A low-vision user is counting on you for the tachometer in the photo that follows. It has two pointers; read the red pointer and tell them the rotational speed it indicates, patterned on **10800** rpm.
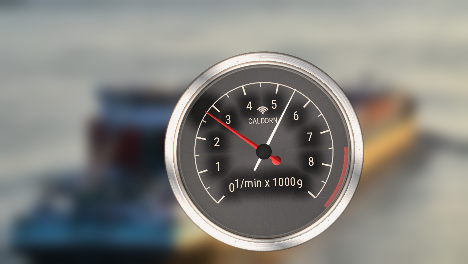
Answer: **2750** rpm
